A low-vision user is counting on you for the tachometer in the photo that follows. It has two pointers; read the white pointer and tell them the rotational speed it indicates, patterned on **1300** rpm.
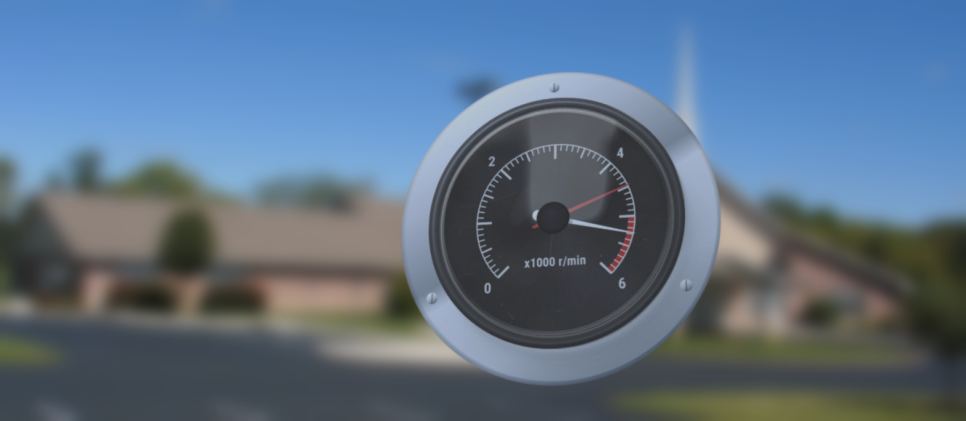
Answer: **5300** rpm
